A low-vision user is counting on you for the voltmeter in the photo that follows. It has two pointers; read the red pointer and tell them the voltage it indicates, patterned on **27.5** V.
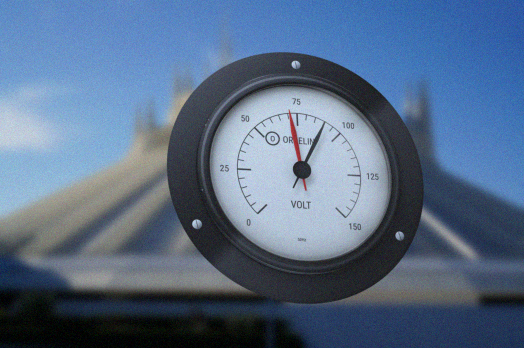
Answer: **70** V
